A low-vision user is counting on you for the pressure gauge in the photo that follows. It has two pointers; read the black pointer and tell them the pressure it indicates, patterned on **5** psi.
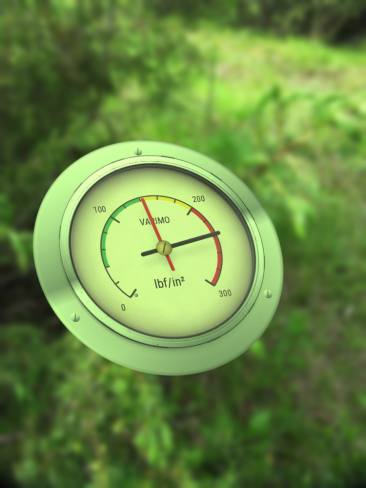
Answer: **240** psi
